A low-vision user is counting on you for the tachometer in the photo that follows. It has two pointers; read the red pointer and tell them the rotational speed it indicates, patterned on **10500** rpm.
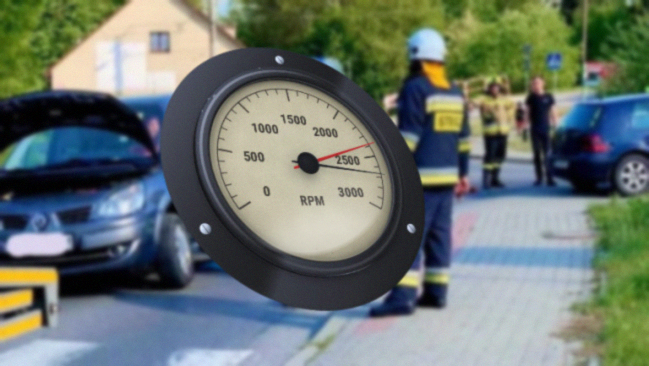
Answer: **2400** rpm
